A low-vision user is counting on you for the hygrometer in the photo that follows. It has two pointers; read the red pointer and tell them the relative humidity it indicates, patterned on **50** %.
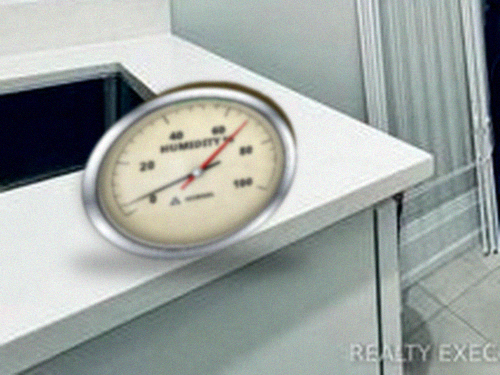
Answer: **68** %
